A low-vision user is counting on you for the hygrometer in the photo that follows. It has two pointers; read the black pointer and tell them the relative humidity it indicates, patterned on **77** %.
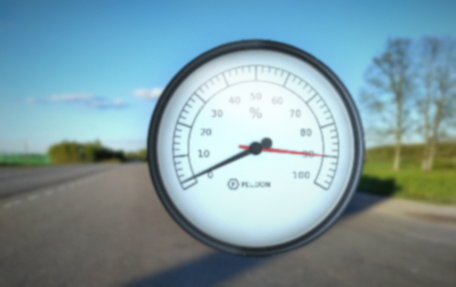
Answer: **2** %
